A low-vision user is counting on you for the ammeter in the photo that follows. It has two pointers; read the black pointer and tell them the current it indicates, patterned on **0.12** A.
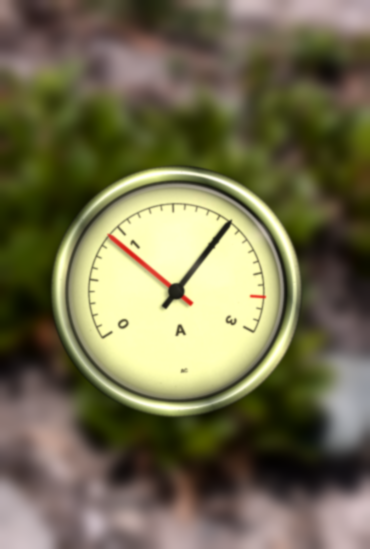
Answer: **2** A
